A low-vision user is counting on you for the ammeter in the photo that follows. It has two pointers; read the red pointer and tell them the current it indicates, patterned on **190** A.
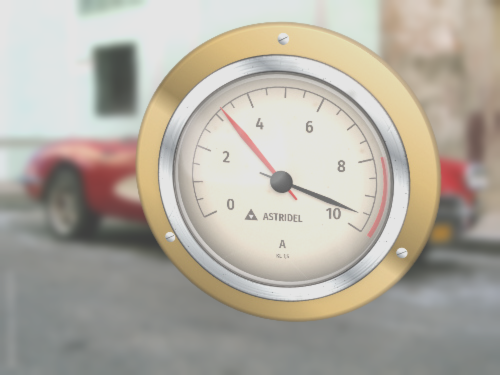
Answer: **3.25** A
